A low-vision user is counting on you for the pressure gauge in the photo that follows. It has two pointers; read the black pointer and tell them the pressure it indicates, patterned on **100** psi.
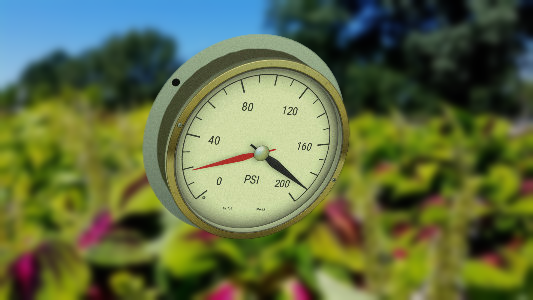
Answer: **190** psi
